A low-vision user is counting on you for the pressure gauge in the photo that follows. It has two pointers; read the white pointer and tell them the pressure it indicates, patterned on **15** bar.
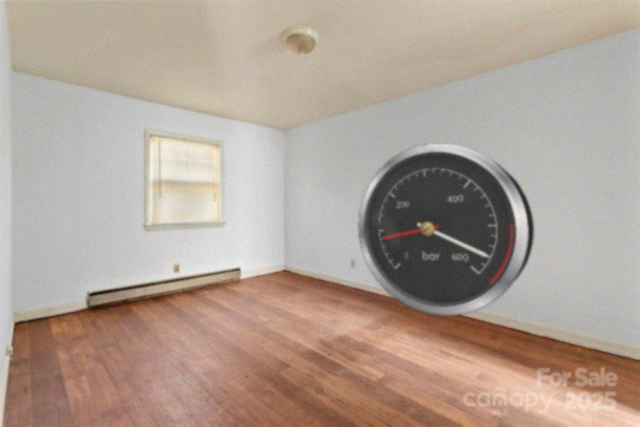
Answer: **560** bar
